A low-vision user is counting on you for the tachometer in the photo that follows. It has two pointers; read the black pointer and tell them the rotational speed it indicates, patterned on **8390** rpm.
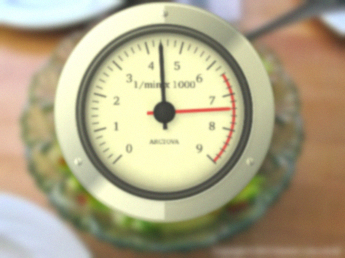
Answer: **4400** rpm
